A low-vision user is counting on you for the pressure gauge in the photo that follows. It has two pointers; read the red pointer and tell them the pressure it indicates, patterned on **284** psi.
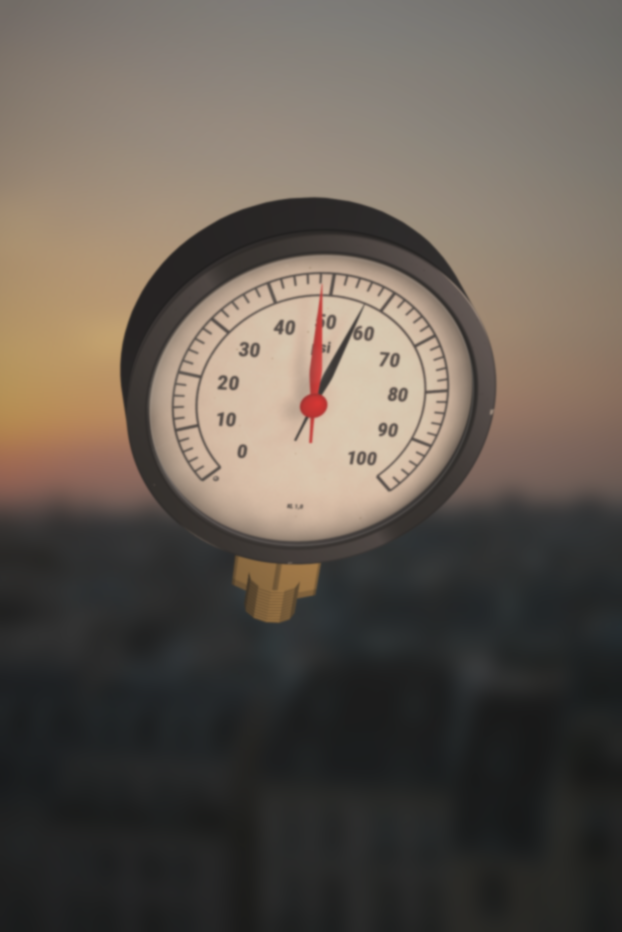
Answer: **48** psi
